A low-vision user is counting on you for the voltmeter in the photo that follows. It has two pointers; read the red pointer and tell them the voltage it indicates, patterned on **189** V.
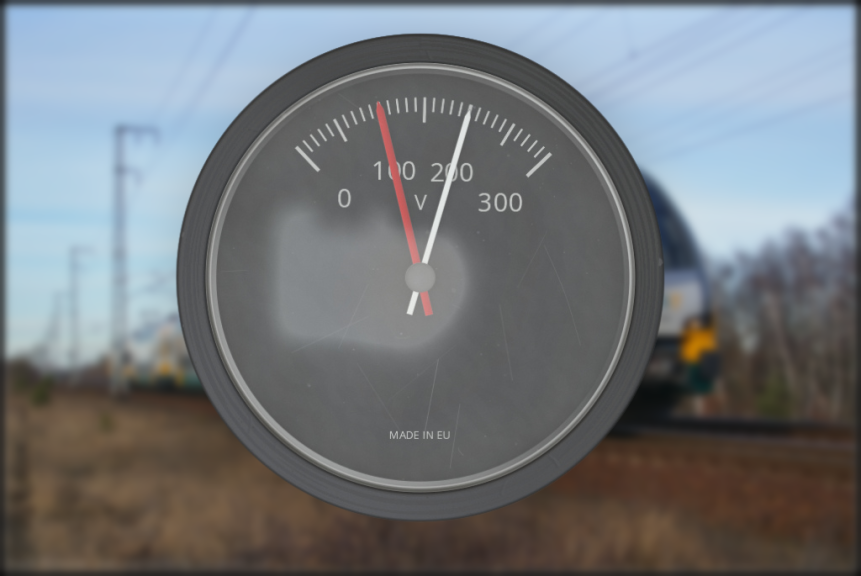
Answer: **100** V
